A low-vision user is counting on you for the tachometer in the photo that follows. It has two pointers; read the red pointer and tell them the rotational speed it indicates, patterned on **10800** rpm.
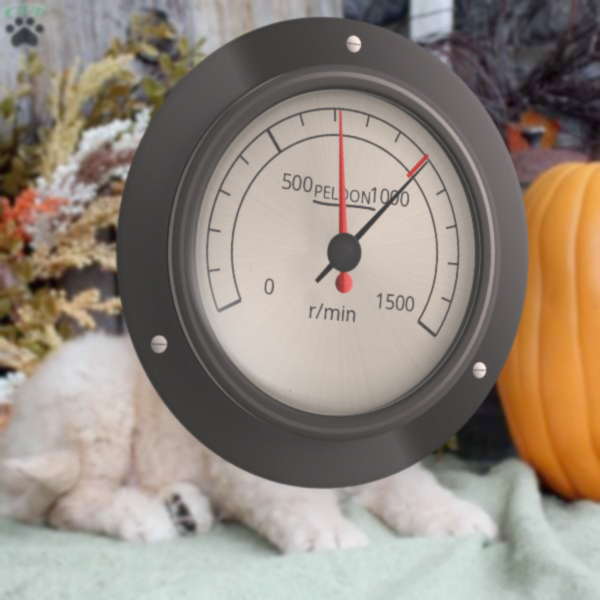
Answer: **700** rpm
